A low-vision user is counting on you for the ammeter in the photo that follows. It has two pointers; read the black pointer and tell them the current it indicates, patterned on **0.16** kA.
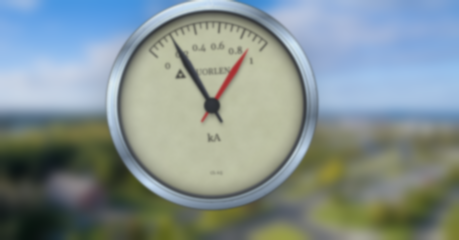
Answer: **0.2** kA
